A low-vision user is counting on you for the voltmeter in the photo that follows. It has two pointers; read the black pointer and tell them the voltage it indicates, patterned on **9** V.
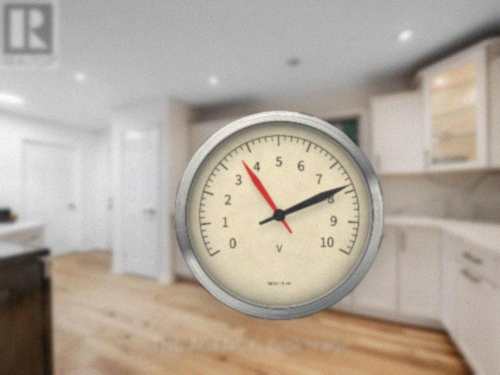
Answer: **7.8** V
